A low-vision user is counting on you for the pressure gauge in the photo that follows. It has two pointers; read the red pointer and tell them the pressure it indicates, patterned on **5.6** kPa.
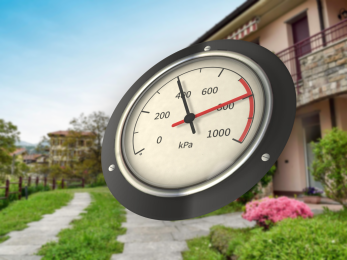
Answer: **800** kPa
